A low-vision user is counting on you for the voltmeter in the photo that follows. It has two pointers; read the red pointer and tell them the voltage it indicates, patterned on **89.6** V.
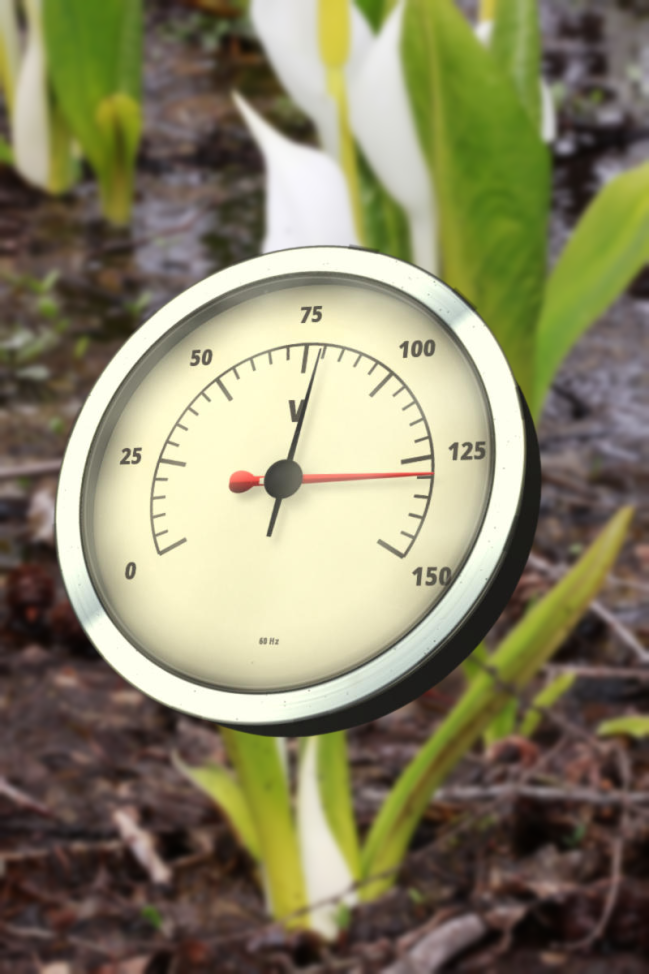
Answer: **130** V
